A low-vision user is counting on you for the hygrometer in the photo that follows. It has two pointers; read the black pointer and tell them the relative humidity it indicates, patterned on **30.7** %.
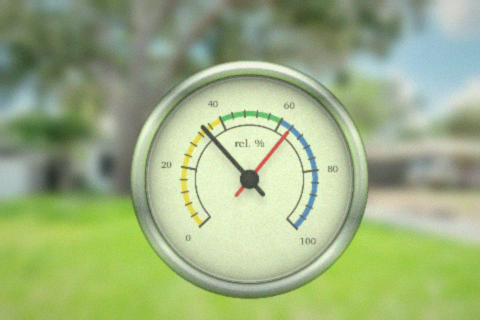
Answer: **34** %
